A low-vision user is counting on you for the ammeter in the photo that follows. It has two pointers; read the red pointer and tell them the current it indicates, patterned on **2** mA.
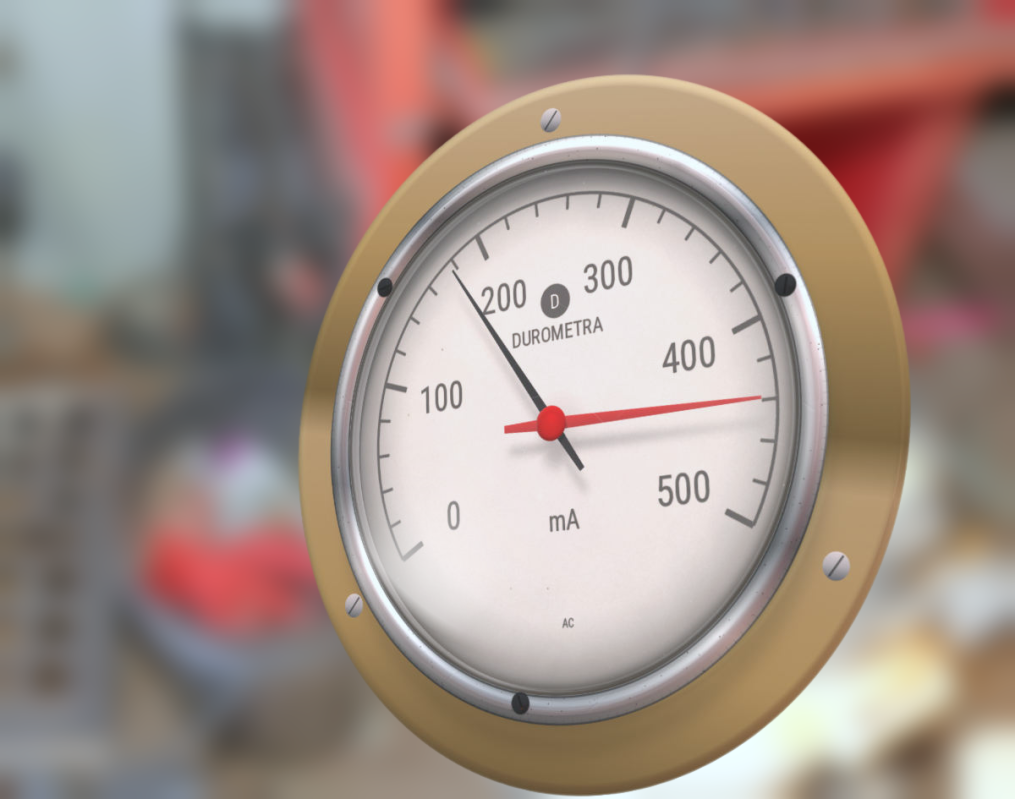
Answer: **440** mA
